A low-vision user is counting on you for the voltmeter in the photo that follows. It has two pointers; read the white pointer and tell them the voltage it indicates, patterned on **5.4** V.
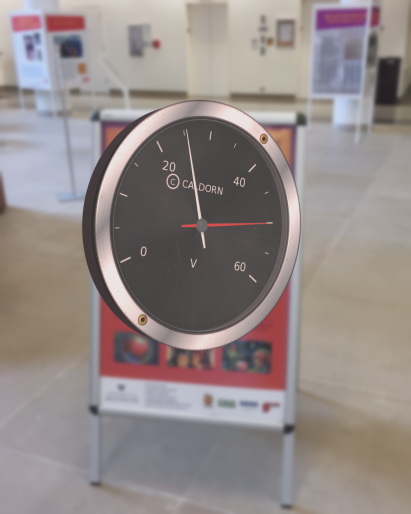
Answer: **25** V
